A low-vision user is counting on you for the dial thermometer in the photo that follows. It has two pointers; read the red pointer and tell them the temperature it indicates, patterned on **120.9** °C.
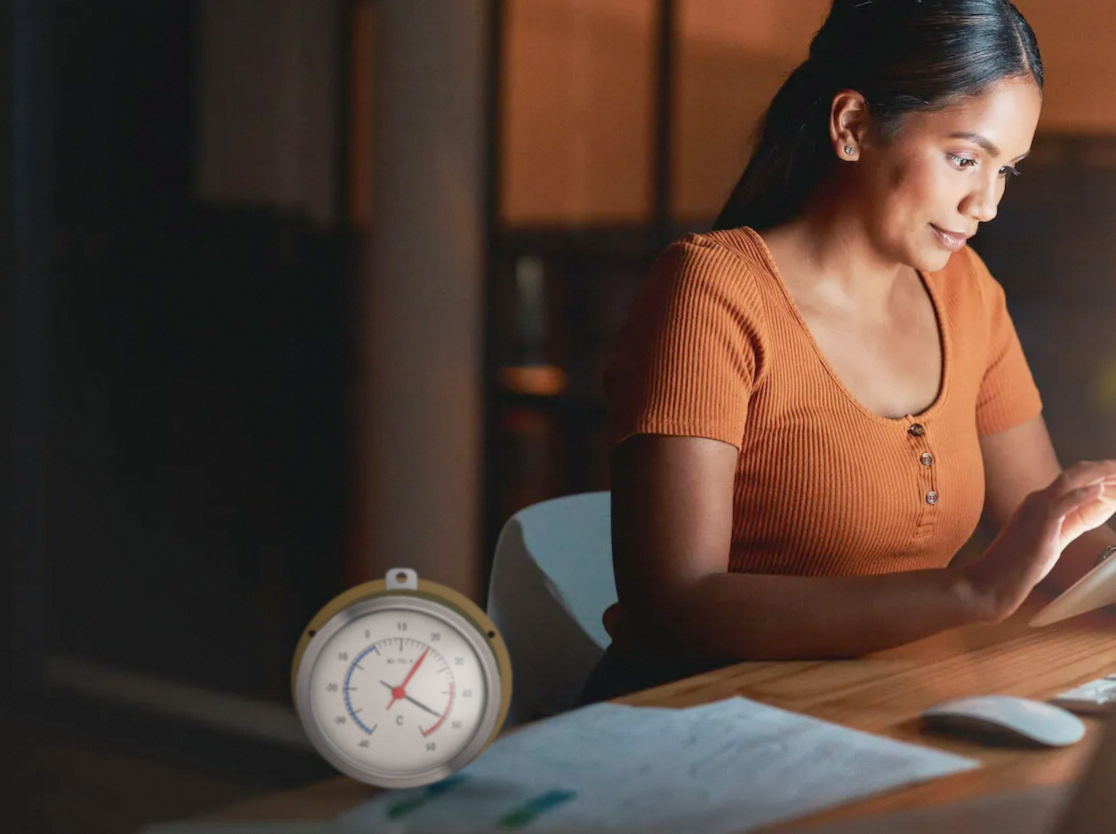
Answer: **20** °C
